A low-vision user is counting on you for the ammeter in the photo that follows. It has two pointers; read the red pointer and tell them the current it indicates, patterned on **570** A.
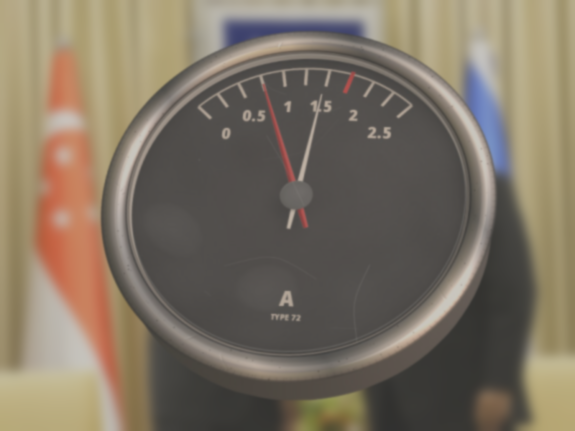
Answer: **0.75** A
